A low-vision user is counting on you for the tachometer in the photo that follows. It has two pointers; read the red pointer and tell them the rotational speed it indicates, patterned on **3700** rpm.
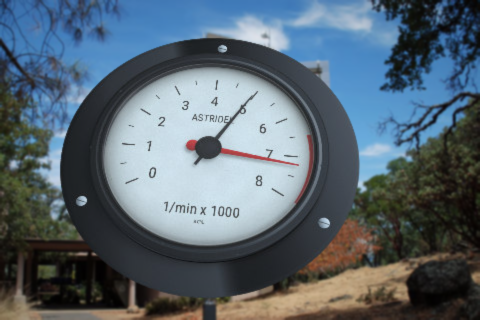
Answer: **7250** rpm
